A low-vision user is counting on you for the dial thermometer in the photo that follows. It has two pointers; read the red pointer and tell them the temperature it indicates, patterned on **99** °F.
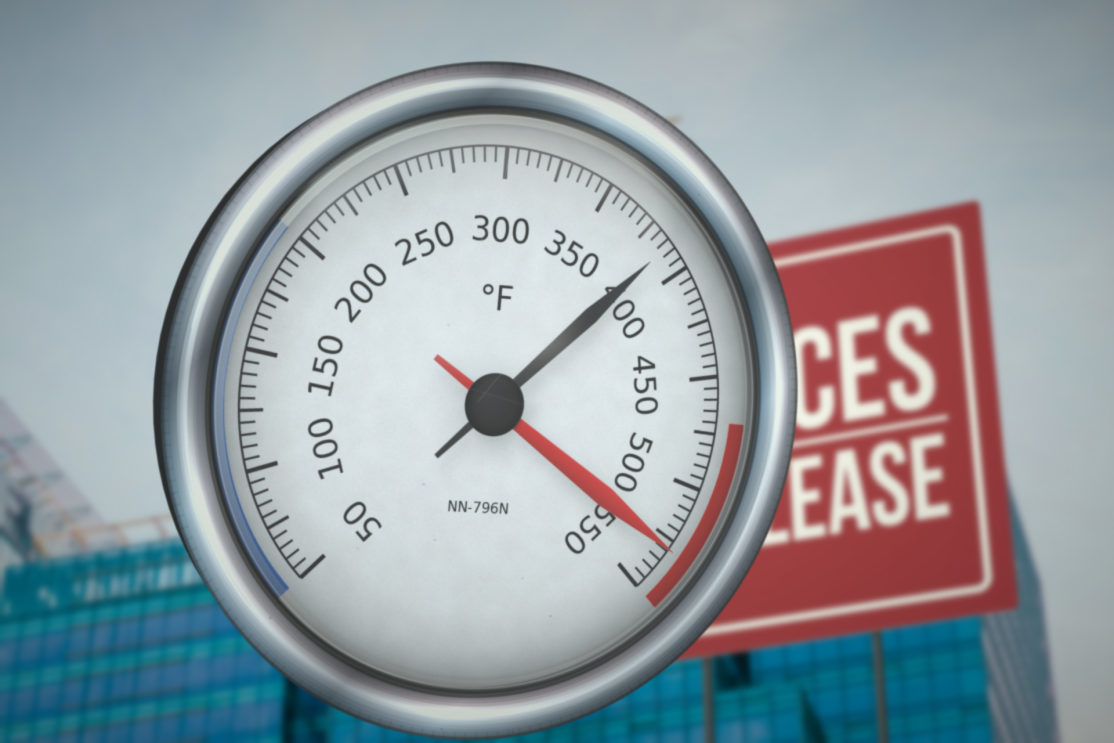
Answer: **530** °F
